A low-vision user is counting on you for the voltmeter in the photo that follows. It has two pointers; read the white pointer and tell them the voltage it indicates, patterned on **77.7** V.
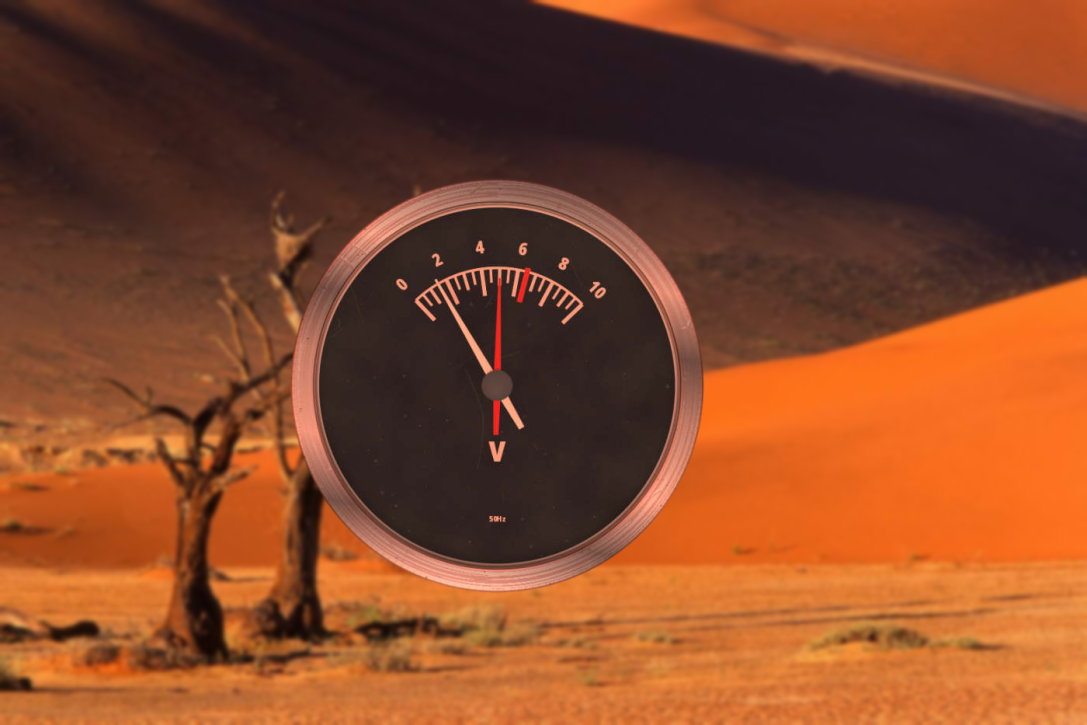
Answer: **1.5** V
